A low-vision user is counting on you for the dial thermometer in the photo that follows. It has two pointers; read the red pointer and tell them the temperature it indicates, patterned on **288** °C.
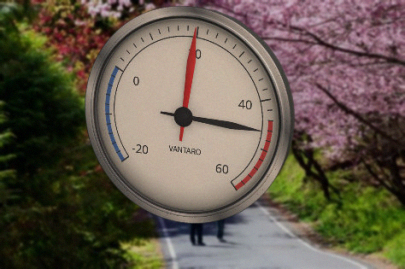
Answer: **20** °C
